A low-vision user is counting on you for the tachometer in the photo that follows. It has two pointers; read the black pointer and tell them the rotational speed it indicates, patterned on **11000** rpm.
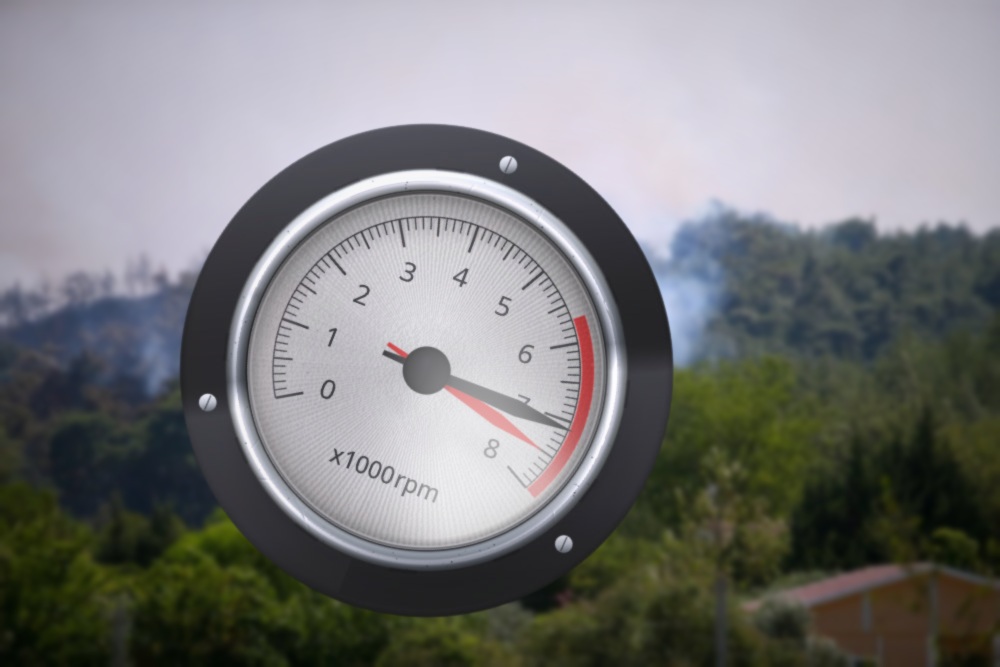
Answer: **7100** rpm
